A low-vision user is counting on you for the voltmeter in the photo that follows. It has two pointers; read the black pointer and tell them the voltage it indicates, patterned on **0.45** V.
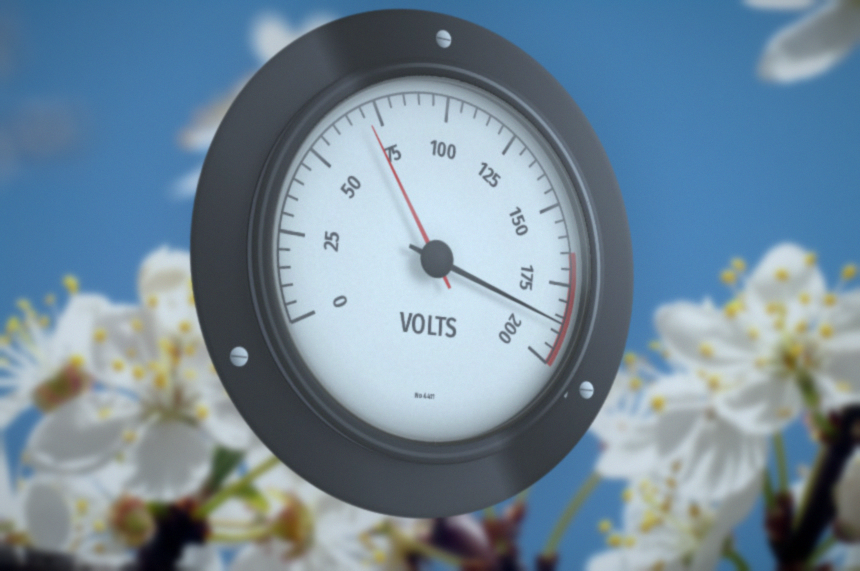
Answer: **187.5** V
